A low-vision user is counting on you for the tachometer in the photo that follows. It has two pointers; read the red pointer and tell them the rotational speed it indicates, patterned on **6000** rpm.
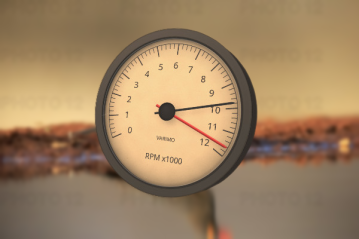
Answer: **11600** rpm
